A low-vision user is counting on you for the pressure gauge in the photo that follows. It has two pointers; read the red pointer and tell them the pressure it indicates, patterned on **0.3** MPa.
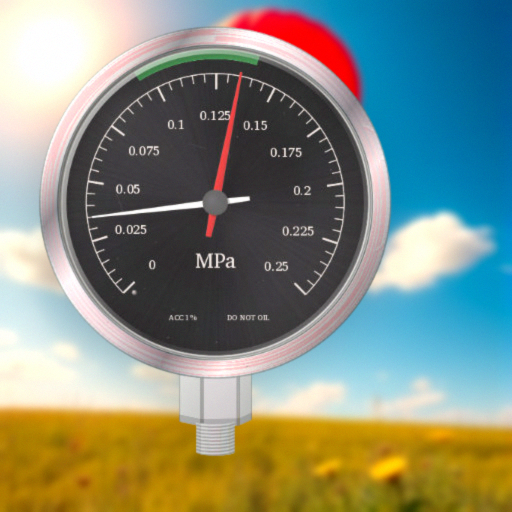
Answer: **0.135** MPa
